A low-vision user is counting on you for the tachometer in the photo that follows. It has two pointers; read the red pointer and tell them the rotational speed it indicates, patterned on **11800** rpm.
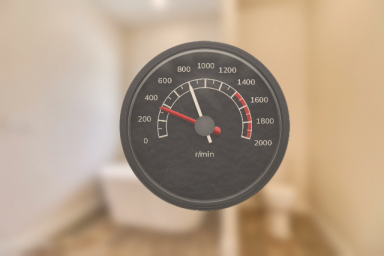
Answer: **350** rpm
